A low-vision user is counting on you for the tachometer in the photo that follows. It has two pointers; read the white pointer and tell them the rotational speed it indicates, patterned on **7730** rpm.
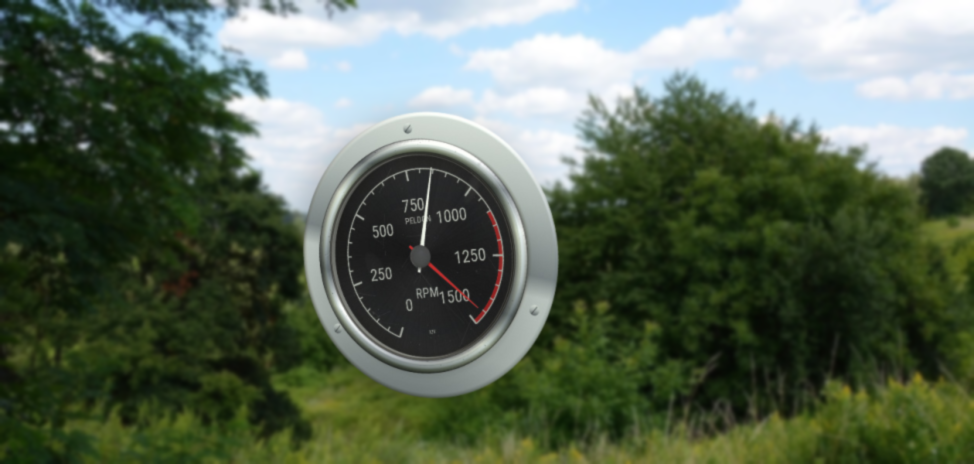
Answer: **850** rpm
